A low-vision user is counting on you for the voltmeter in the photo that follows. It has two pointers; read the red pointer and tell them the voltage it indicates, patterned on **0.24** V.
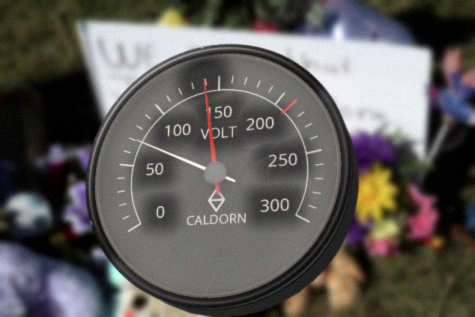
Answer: **140** V
